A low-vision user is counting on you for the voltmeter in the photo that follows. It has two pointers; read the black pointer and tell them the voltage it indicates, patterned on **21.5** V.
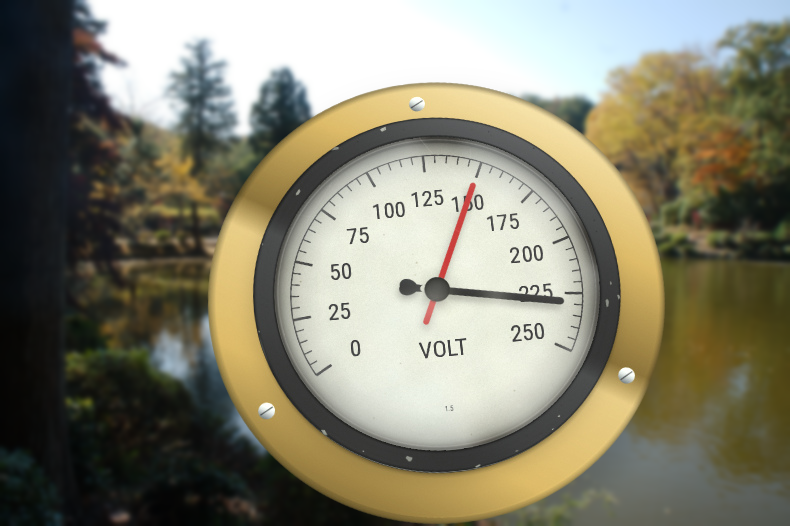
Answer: **230** V
